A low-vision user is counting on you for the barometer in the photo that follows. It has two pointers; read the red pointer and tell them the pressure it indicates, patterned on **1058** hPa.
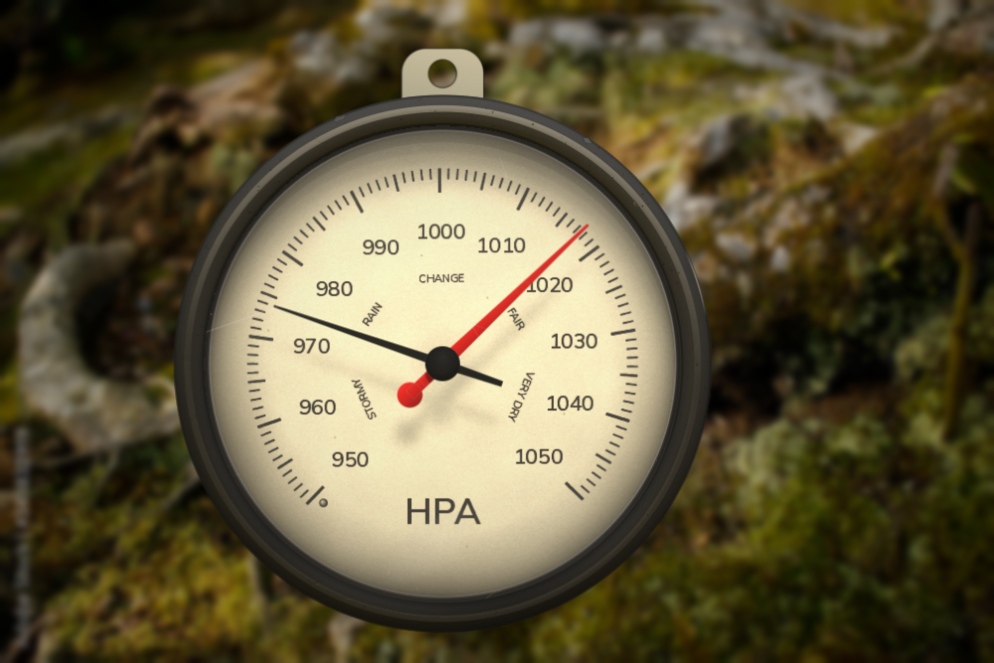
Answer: **1017.5** hPa
